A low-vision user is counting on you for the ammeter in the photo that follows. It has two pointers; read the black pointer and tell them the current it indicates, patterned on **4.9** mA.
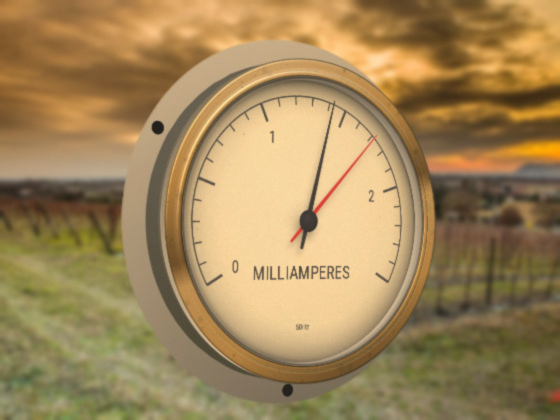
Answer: **1.4** mA
